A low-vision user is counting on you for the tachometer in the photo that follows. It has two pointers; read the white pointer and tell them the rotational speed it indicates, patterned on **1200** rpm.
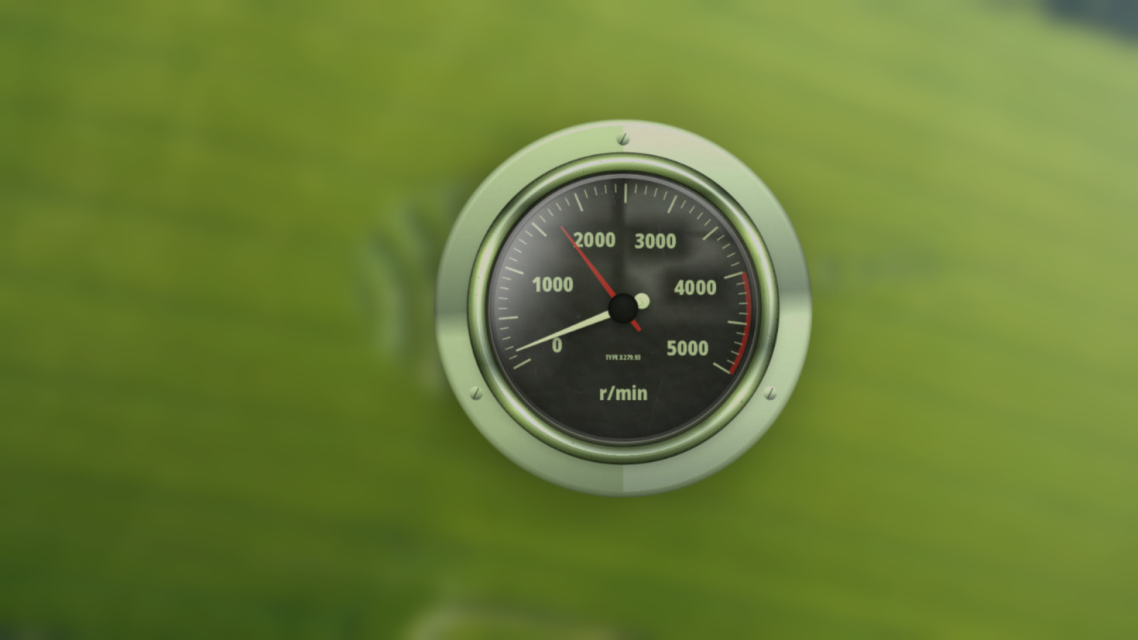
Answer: **150** rpm
